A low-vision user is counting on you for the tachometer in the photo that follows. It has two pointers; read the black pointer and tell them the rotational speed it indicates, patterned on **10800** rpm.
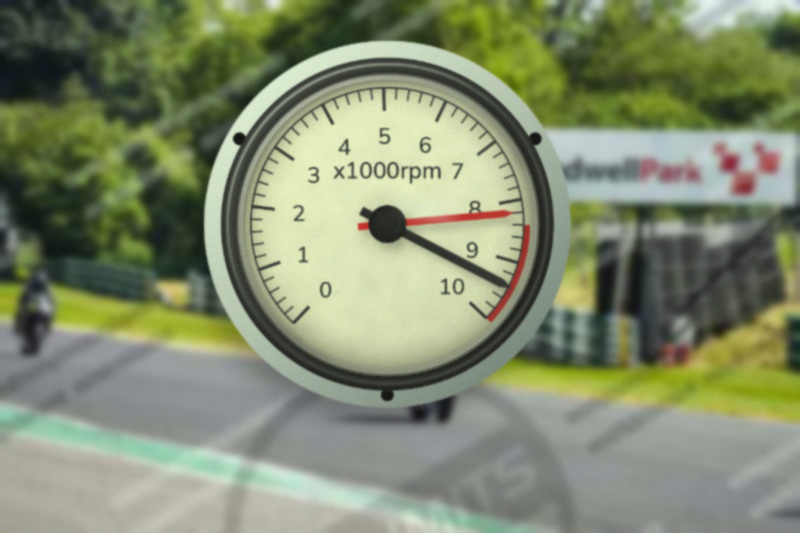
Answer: **9400** rpm
